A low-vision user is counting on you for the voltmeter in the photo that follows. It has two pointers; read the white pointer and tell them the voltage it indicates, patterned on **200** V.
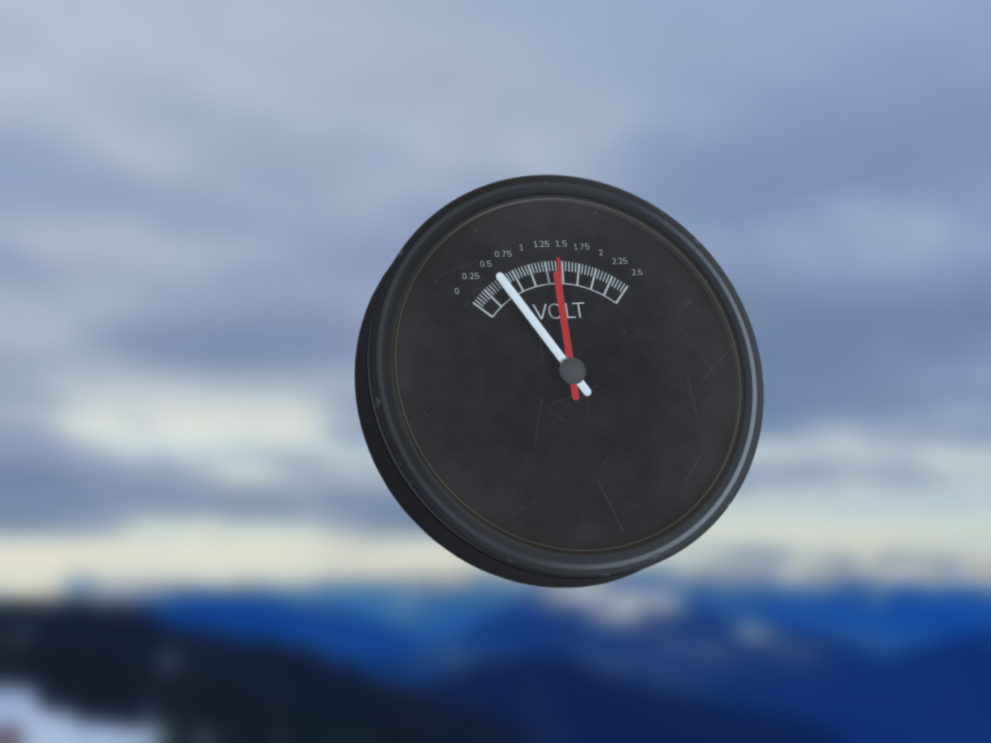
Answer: **0.5** V
